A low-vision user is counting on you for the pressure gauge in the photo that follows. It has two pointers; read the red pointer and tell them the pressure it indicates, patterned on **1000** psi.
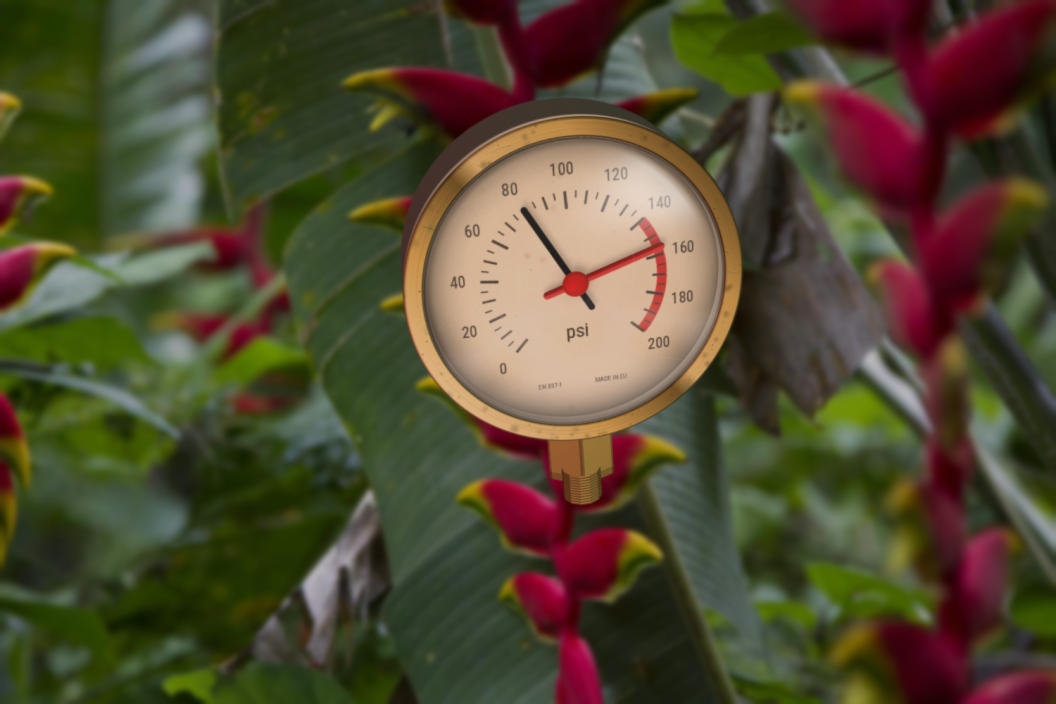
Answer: **155** psi
